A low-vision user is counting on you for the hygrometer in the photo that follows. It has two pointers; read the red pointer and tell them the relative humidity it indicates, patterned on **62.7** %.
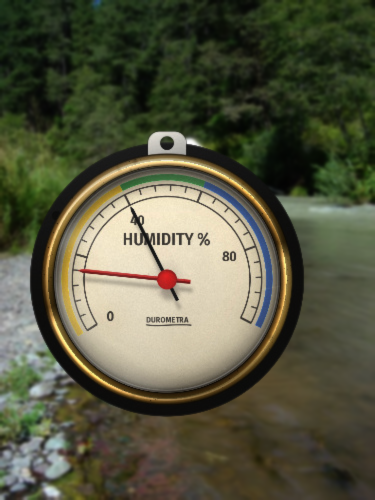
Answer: **16** %
